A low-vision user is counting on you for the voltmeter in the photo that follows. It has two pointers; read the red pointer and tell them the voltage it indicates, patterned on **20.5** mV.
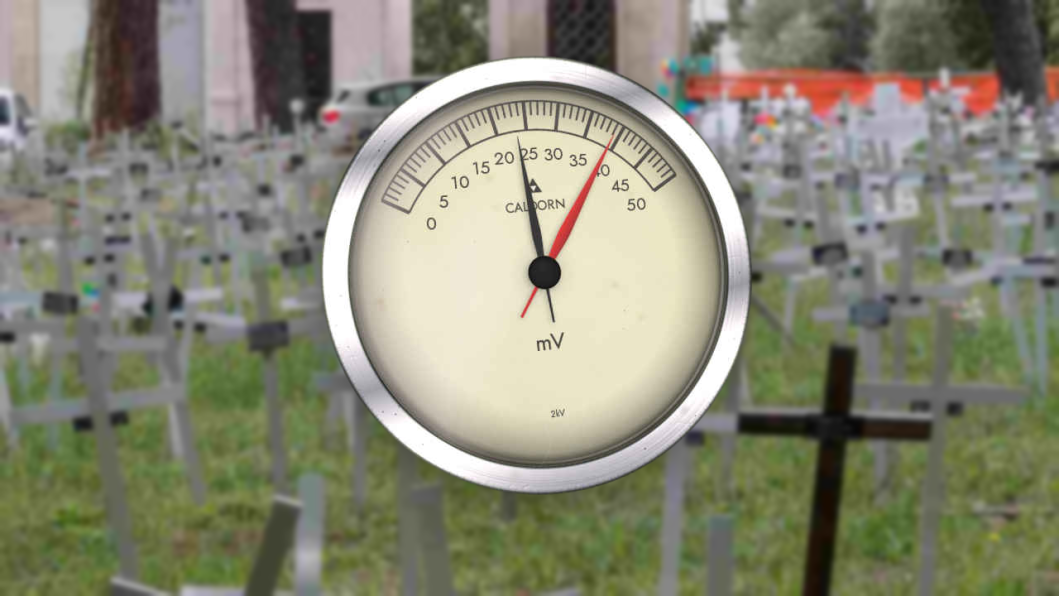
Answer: **39** mV
